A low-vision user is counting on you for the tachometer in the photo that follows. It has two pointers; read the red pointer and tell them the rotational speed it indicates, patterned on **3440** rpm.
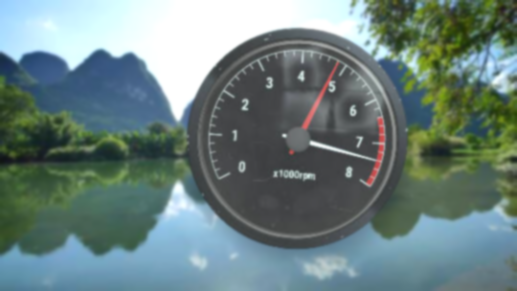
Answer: **4800** rpm
